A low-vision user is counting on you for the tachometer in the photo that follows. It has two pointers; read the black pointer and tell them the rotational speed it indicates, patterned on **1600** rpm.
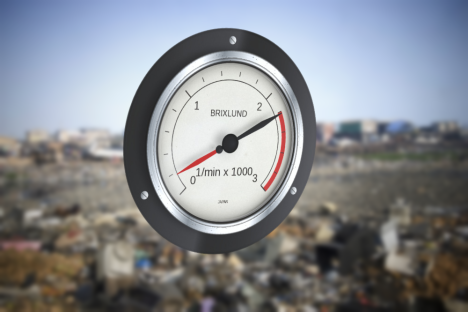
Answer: **2200** rpm
